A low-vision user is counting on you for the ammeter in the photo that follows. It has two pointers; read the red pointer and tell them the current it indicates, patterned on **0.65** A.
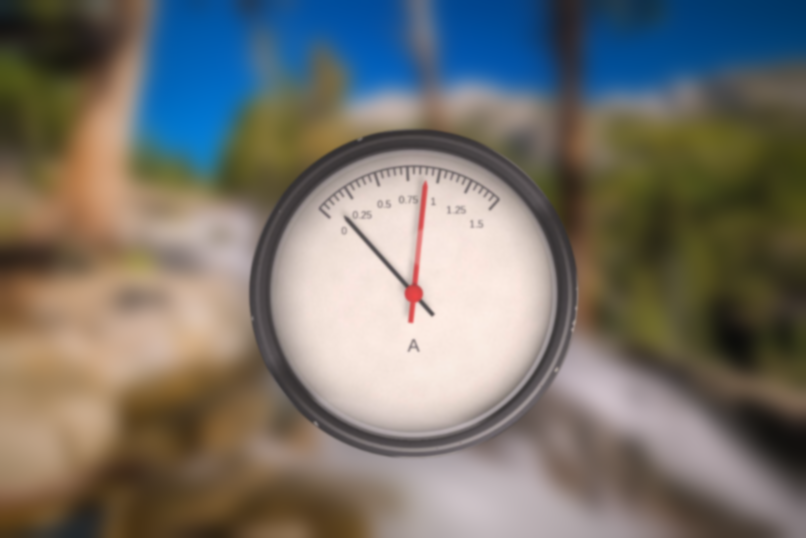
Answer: **0.9** A
